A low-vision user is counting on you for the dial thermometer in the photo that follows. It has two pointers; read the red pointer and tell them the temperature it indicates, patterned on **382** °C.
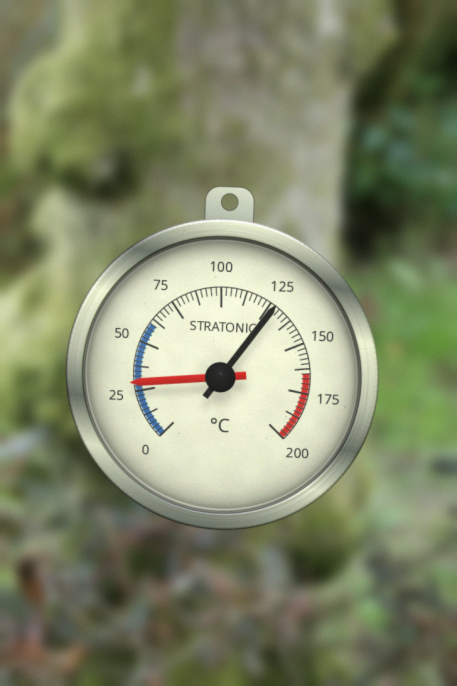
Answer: **30** °C
